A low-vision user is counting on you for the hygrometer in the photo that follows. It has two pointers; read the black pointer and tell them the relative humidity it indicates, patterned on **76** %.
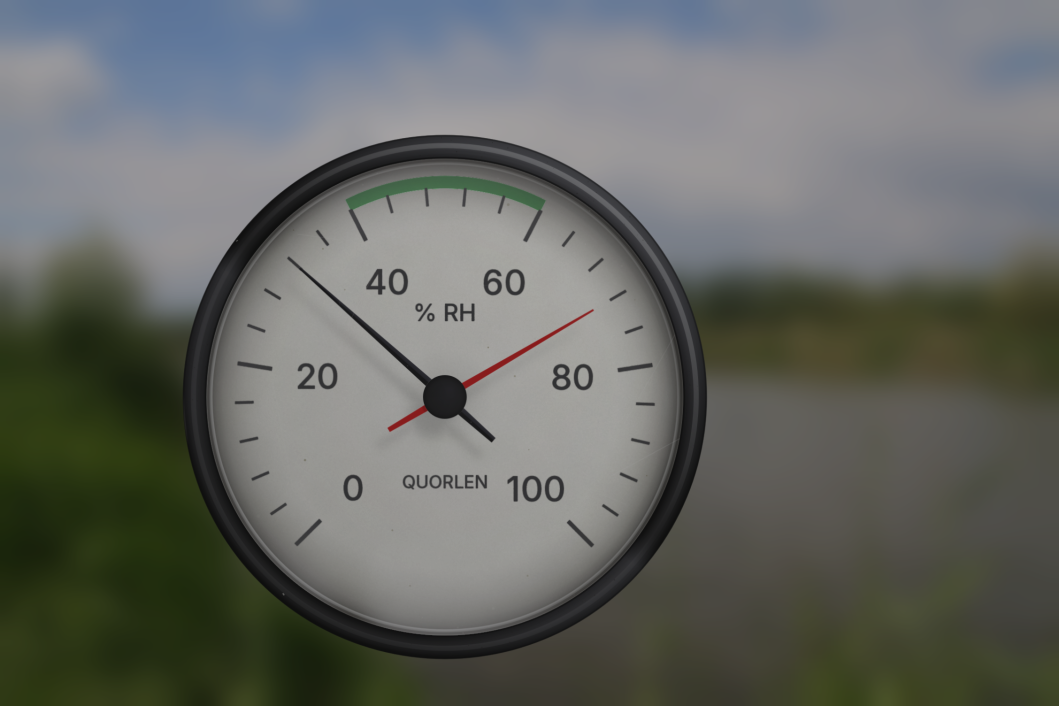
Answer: **32** %
